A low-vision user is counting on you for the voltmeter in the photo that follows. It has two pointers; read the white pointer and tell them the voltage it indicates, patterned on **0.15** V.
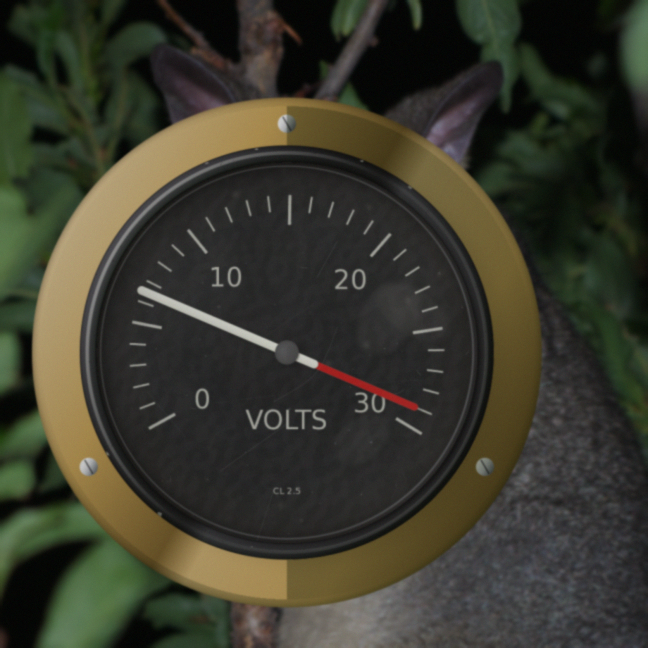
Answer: **6.5** V
